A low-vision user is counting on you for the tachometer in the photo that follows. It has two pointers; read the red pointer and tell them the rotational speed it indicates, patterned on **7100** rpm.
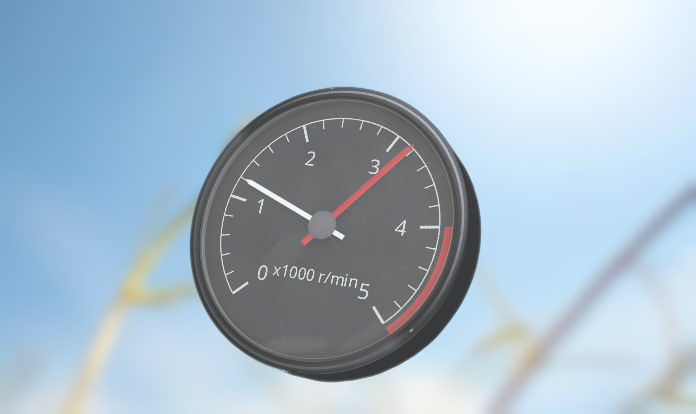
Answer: **3200** rpm
